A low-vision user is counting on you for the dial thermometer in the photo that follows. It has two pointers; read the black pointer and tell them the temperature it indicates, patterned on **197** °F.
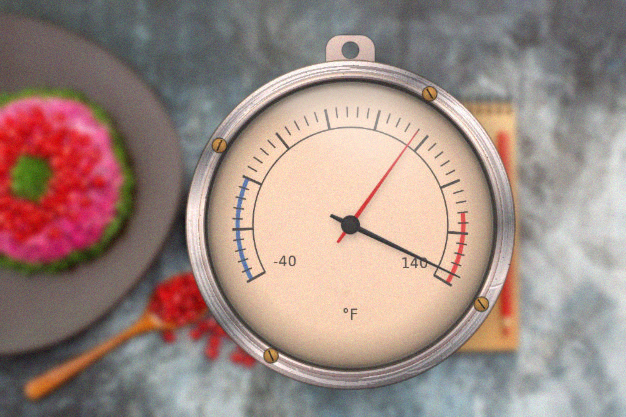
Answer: **136** °F
